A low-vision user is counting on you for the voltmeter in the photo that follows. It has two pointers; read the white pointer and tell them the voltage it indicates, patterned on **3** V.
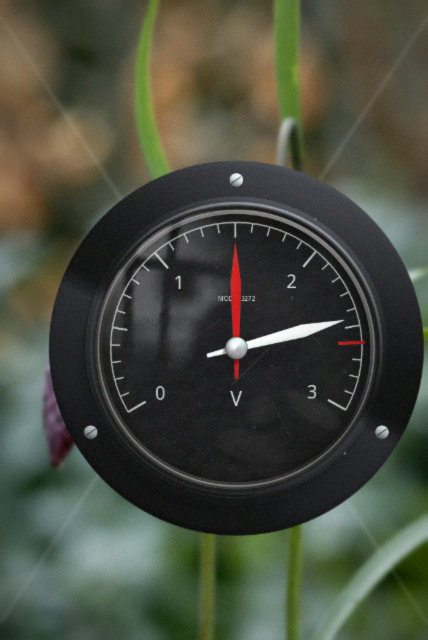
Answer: **2.45** V
